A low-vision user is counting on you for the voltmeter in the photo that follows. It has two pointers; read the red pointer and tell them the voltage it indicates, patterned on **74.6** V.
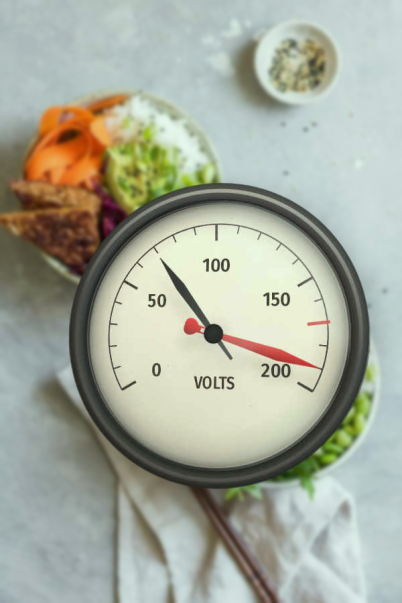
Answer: **190** V
